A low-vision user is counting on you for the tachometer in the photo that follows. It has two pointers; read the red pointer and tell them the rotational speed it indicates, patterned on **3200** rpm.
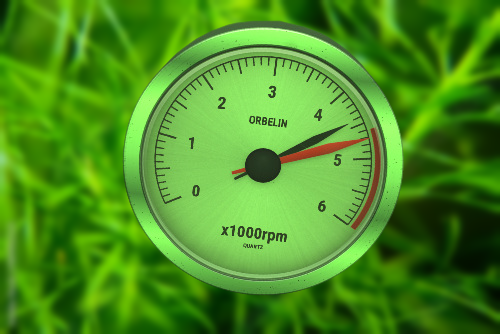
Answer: **4700** rpm
